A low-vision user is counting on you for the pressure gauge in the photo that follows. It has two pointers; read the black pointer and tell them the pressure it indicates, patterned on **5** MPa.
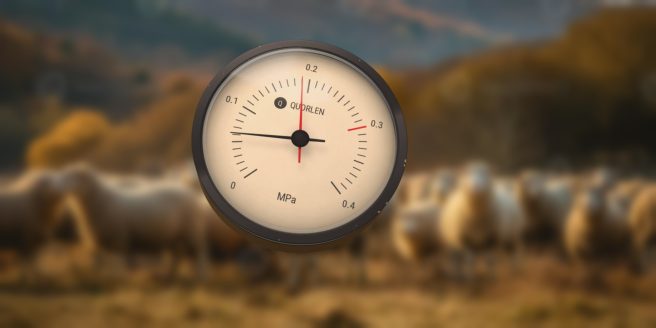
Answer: **0.06** MPa
